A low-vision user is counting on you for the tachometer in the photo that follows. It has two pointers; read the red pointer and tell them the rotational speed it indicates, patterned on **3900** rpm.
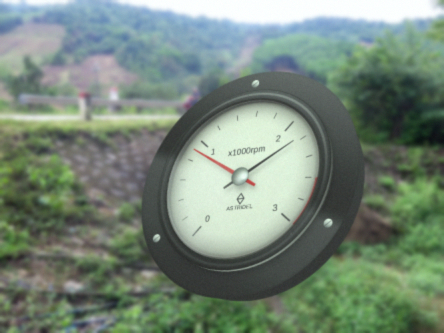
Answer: **900** rpm
